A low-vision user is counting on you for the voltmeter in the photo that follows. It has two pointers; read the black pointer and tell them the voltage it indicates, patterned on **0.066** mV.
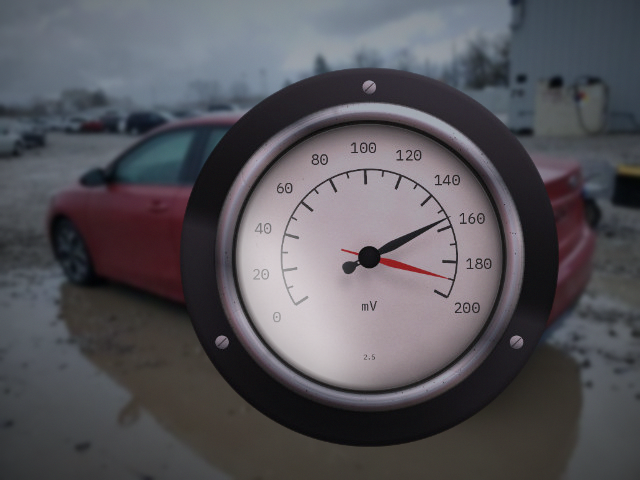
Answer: **155** mV
